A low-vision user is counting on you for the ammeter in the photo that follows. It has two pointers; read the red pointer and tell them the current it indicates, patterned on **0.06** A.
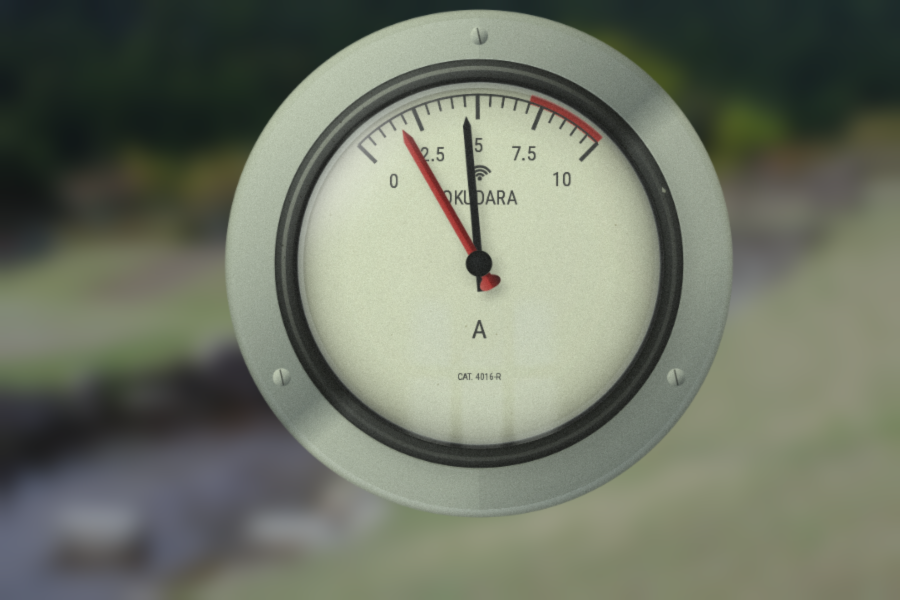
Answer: **1.75** A
